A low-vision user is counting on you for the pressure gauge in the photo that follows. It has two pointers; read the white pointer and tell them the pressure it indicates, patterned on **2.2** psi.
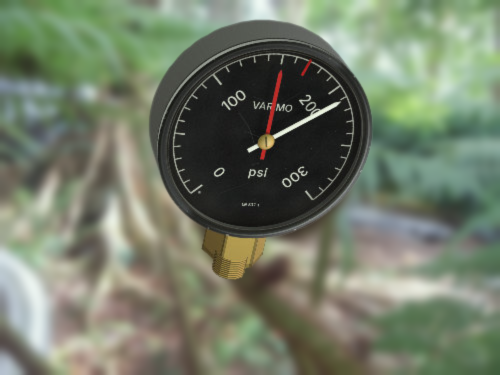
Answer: **210** psi
